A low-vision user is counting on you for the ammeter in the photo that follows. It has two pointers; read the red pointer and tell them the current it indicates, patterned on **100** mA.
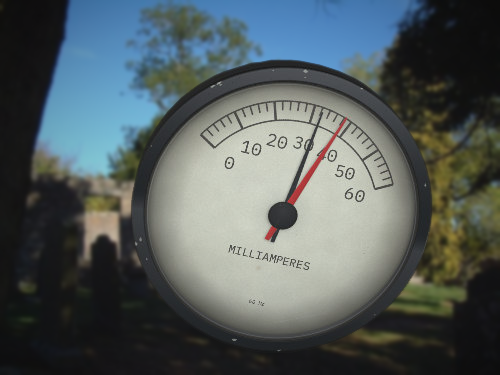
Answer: **38** mA
